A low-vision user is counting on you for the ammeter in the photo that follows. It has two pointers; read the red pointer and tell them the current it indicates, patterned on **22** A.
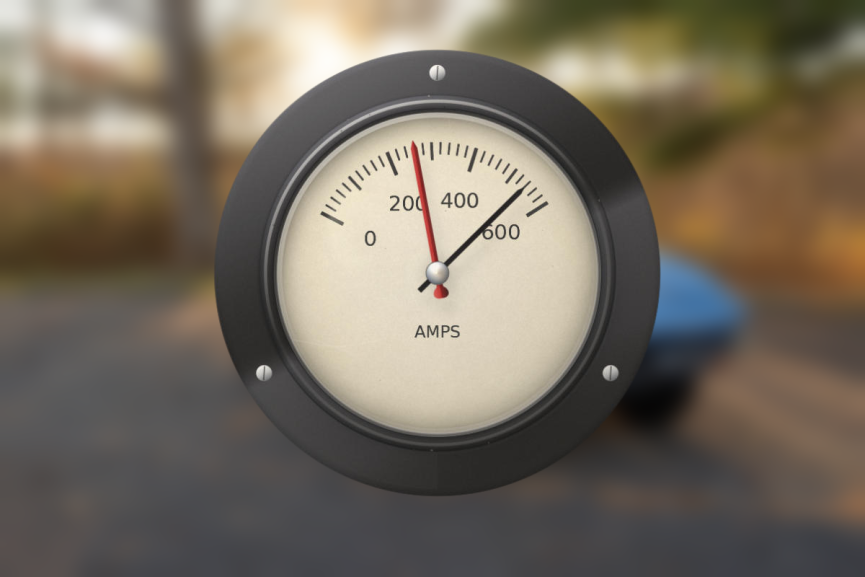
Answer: **260** A
